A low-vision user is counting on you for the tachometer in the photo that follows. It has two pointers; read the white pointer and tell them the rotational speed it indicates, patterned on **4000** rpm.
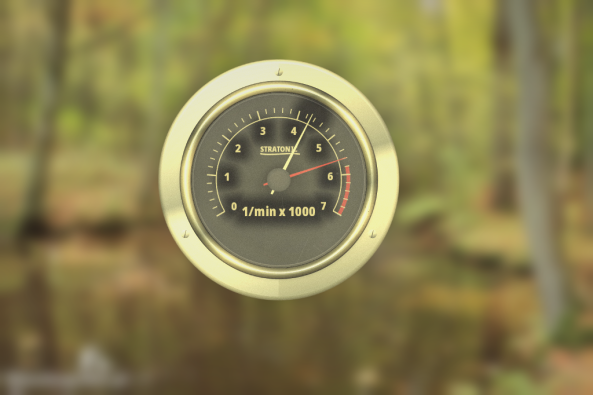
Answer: **4300** rpm
